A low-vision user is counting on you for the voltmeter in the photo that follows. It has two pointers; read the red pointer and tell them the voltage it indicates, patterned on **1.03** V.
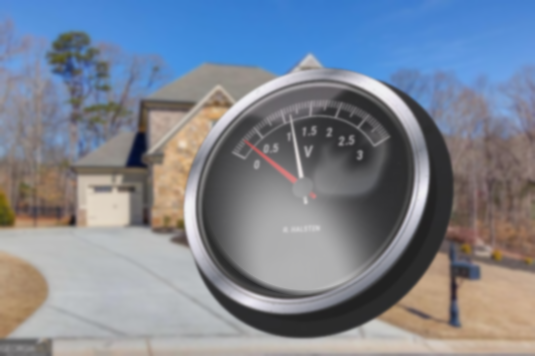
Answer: **0.25** V
